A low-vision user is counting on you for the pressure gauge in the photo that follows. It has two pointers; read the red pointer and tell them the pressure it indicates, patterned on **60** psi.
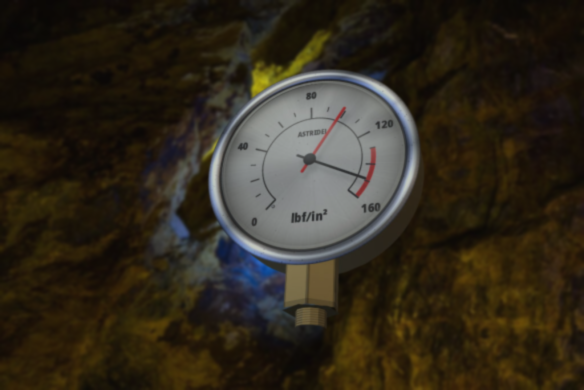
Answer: **100** psi
